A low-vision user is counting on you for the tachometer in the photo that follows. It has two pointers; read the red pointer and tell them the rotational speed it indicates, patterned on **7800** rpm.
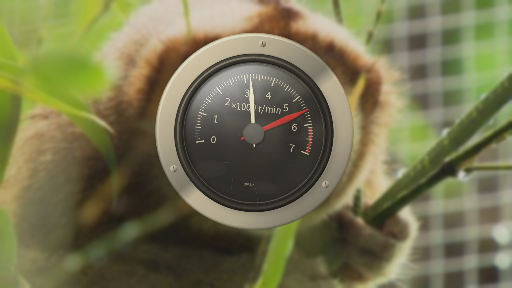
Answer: **5500** rpm
